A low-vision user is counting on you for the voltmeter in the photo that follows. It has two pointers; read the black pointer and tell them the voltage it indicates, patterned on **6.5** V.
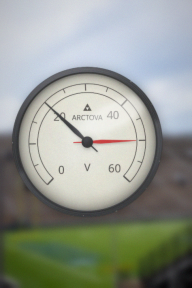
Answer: **20** V
